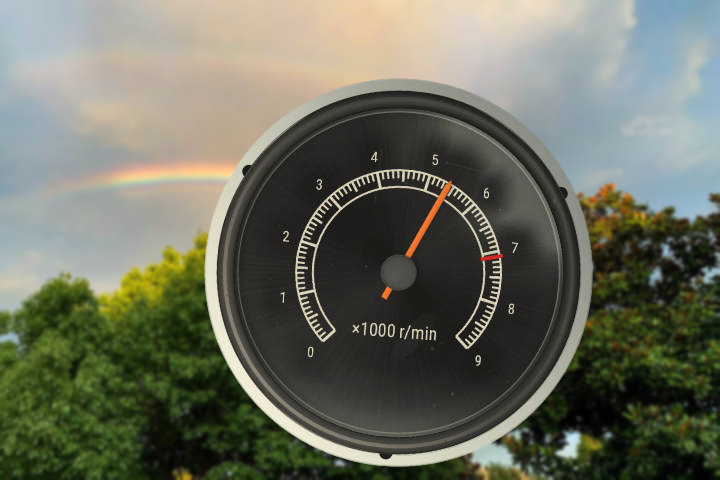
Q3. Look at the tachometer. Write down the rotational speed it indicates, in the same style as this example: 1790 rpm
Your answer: 5400 rpm
